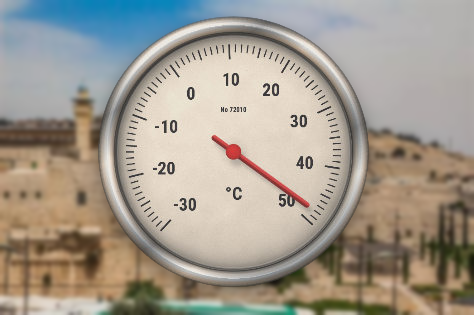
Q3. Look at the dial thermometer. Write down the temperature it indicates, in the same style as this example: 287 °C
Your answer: 48 °C
